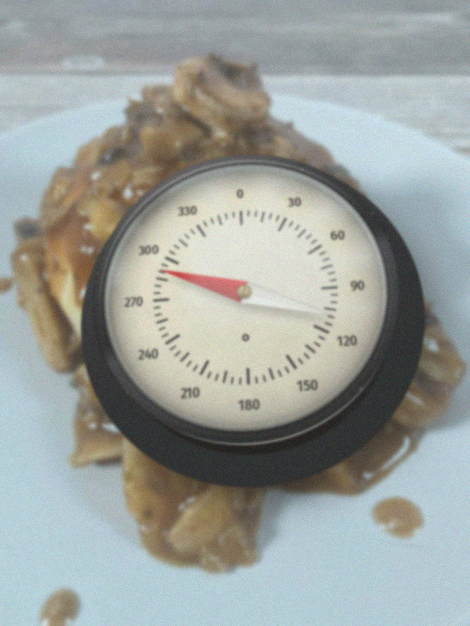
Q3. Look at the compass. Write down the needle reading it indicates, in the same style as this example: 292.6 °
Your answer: 290 °
